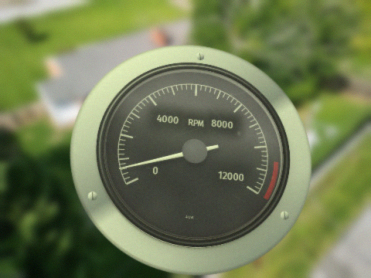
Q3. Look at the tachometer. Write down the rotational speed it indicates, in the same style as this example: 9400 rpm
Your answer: 600 rpm
